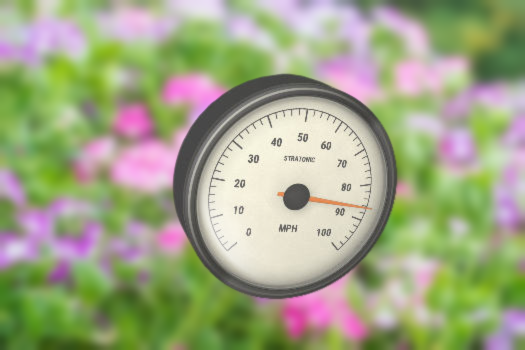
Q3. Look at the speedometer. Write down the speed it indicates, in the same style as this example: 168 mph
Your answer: 86 mph
